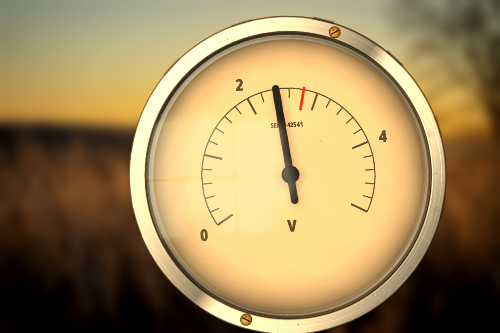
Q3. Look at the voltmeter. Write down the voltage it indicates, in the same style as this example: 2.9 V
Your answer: 2.4 V
